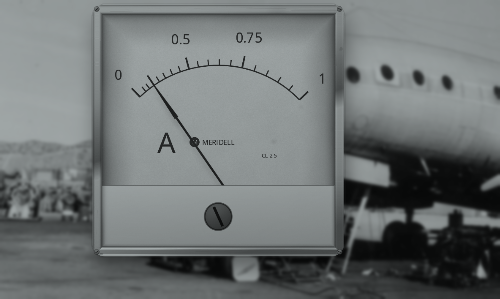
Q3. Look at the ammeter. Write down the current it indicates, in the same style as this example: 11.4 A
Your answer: 0.25 A
